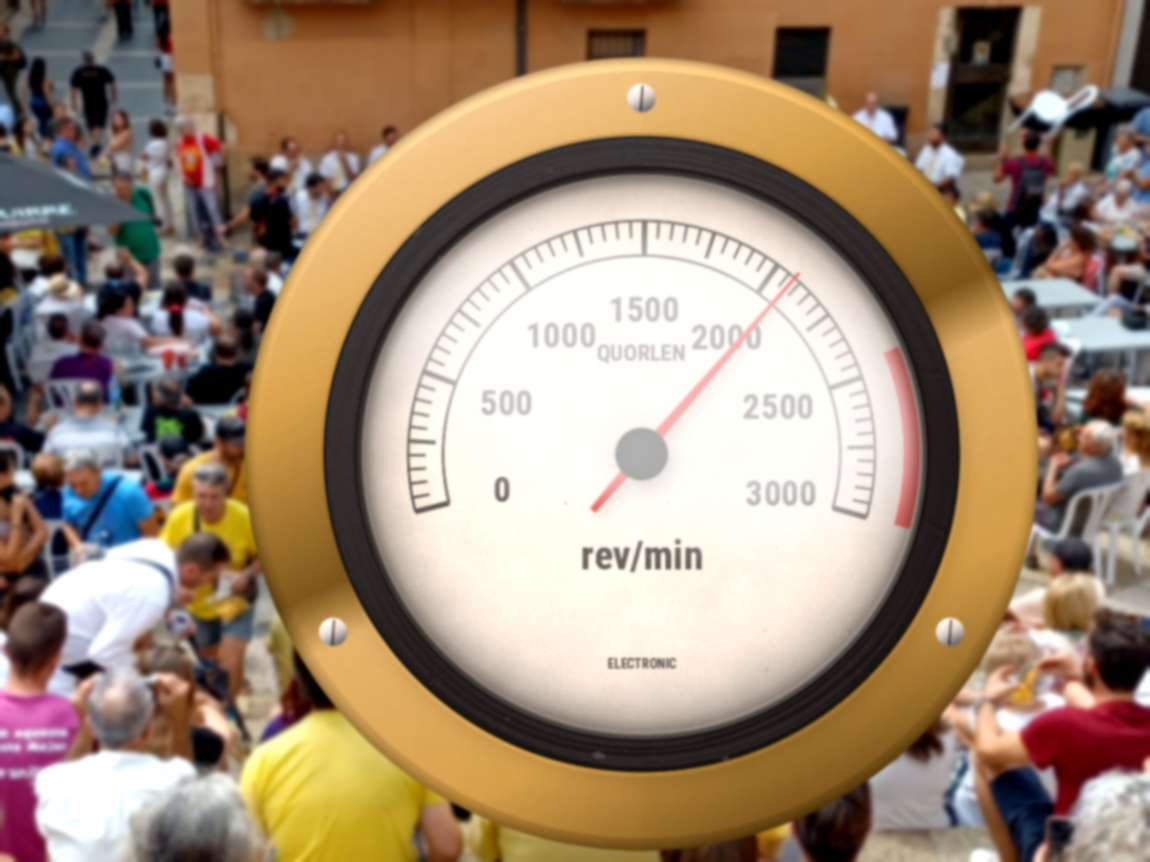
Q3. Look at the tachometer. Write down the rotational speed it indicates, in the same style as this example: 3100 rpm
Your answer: 2075 rpm
